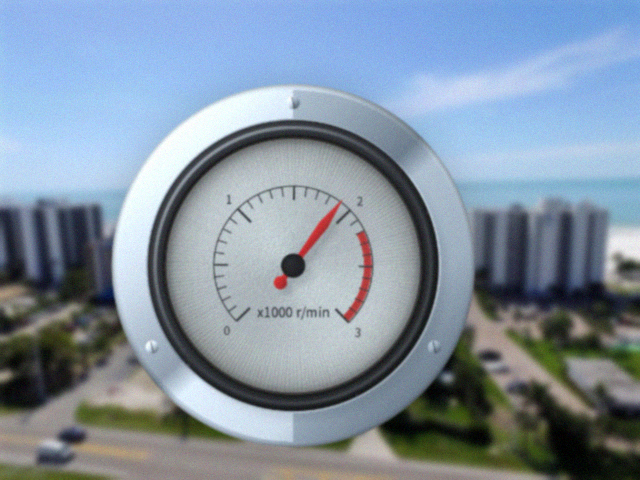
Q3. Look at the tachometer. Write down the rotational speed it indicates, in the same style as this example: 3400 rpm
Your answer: 1900 rpm
